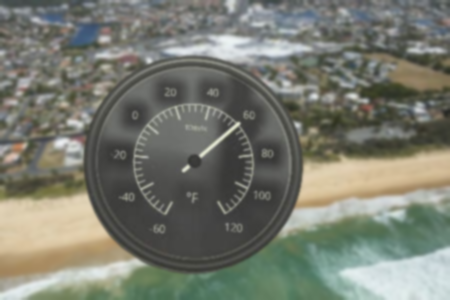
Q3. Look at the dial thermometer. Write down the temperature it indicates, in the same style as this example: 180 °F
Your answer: 60 °F
